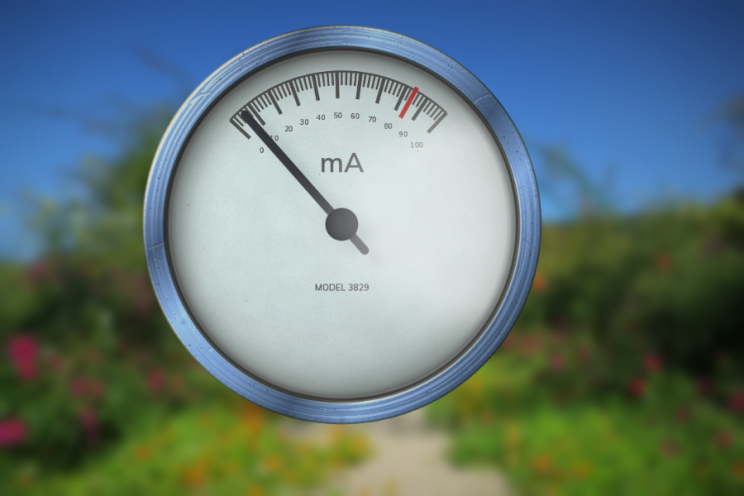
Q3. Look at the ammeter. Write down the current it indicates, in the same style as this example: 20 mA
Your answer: 6 mA
